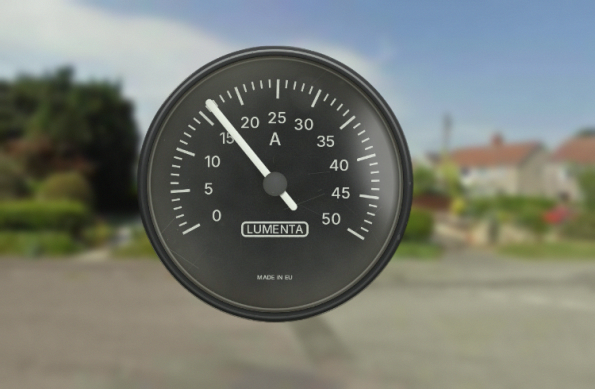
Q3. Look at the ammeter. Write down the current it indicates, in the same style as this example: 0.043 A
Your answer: 16.5 A
